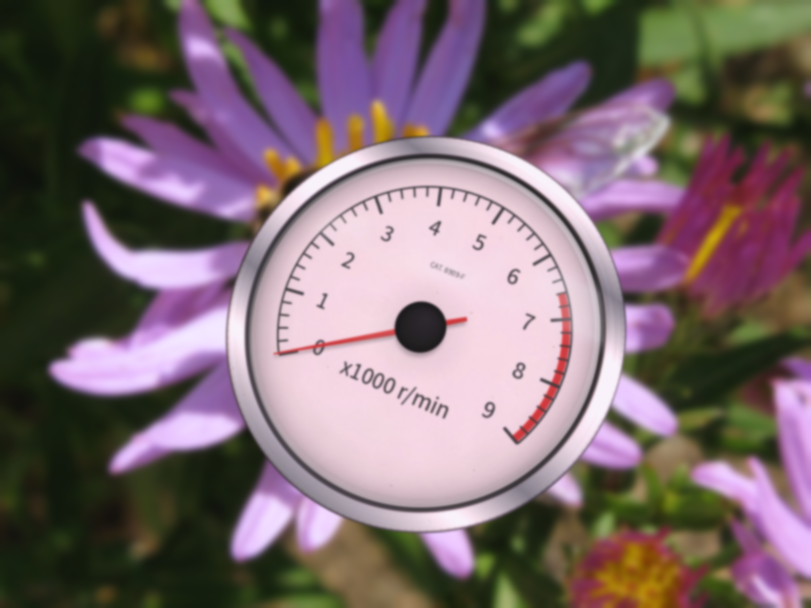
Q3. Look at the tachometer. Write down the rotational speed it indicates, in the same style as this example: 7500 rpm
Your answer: 0 rpm
